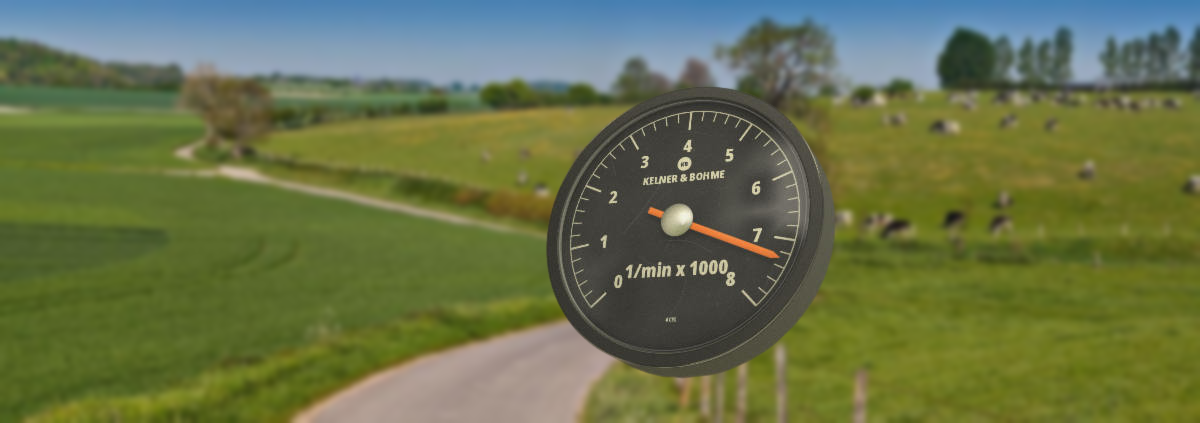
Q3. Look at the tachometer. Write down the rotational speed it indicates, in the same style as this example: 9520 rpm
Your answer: 7300 rpm
